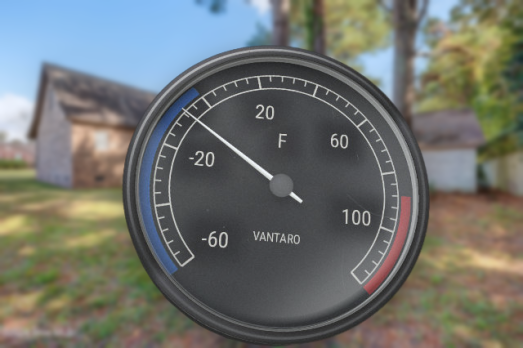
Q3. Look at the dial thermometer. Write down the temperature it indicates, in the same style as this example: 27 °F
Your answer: -8 °F
